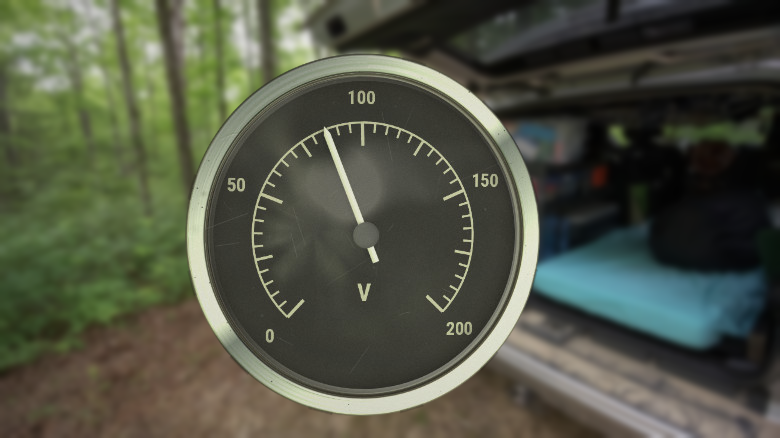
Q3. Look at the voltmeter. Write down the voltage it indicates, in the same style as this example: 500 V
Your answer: 85 V
